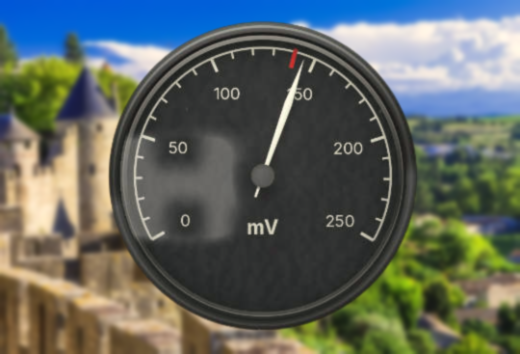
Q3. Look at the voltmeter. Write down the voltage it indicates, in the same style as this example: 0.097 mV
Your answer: 145 mV
